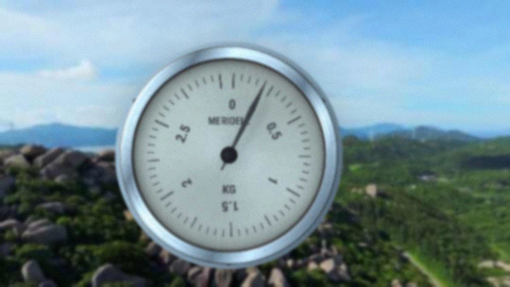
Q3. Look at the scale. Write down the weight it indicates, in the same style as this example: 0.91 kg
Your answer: 0.2 kg
